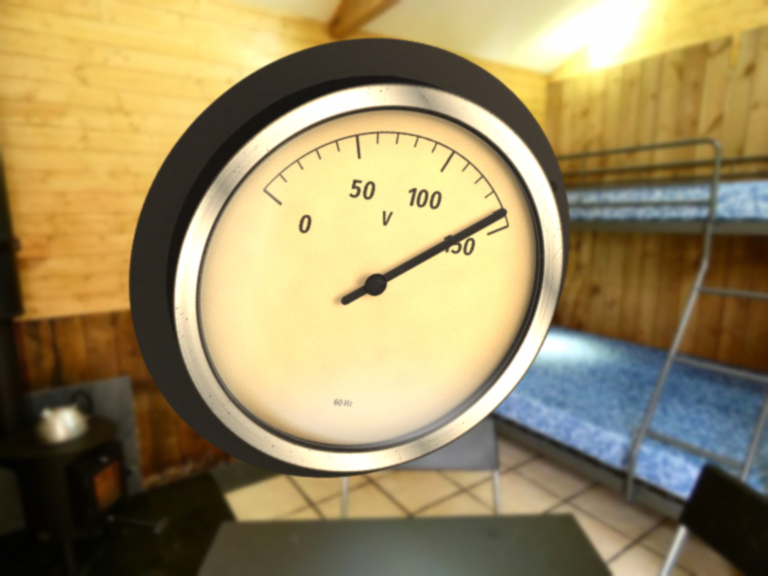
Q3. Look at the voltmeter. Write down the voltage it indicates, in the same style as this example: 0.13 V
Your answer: 140 V
